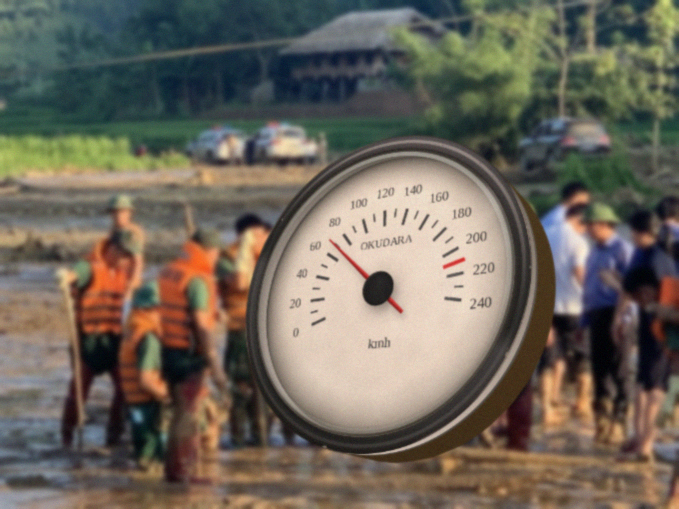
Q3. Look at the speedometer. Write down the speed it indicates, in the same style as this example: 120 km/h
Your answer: 70 km/h
